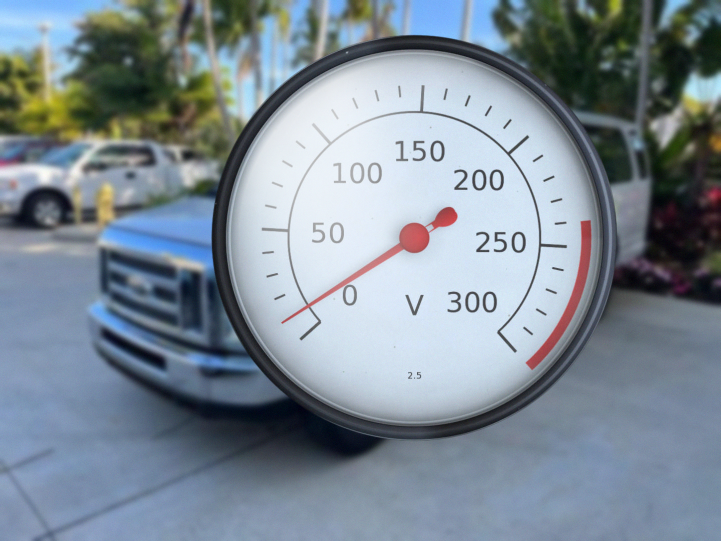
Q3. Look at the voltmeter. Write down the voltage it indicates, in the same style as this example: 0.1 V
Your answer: 10 V
